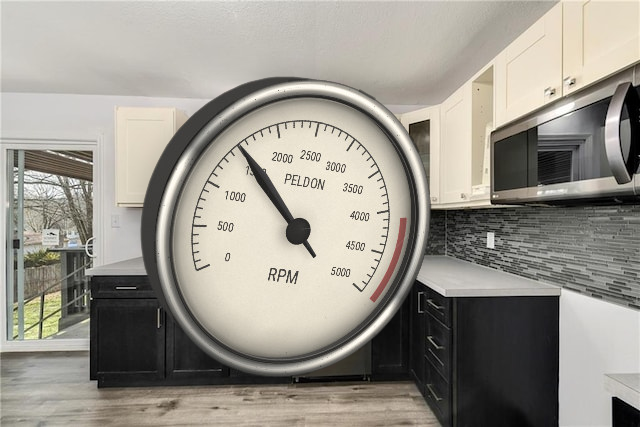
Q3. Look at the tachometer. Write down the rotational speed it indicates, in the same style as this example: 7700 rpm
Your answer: 1500 rpm
